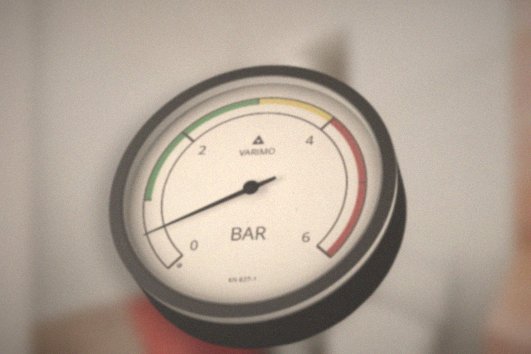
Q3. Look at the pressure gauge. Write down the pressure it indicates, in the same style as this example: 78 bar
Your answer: 0.5 bar
